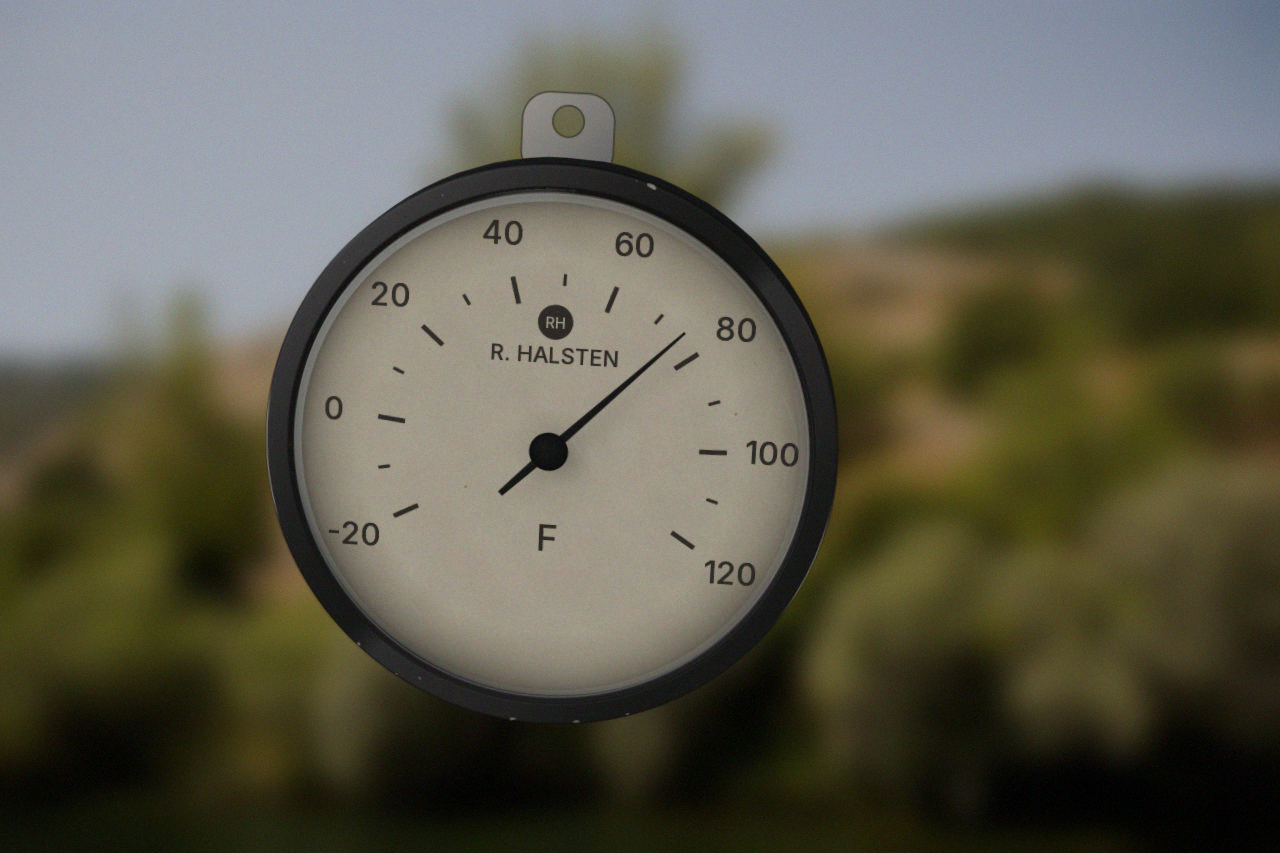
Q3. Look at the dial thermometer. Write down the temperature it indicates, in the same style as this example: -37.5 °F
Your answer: 75 °F
